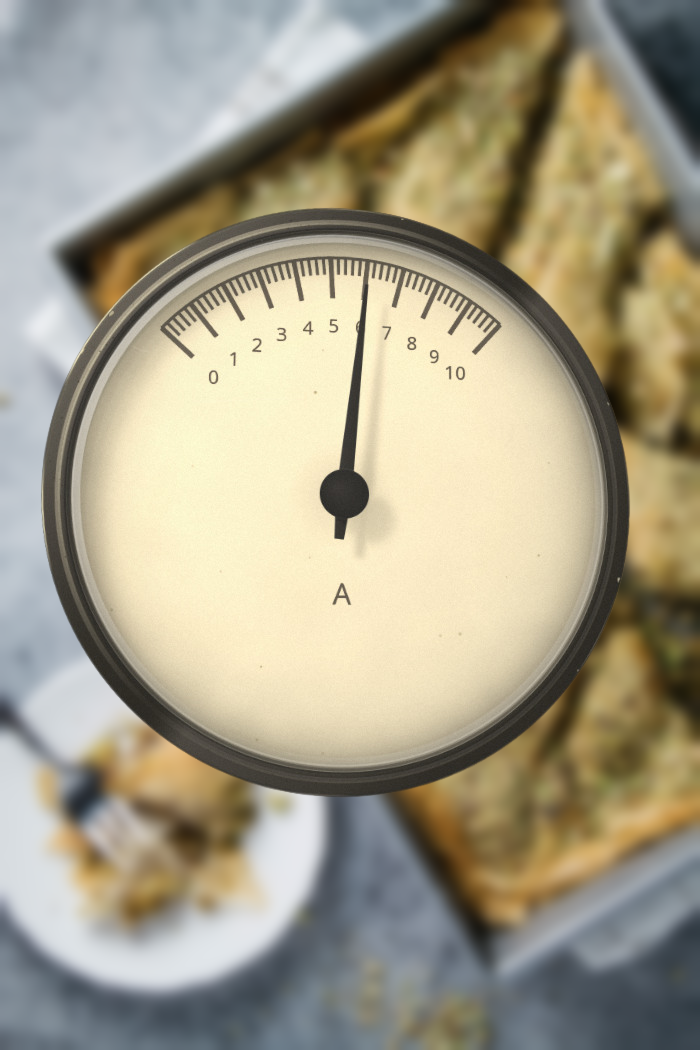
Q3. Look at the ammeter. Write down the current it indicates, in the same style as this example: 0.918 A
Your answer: 6 A
